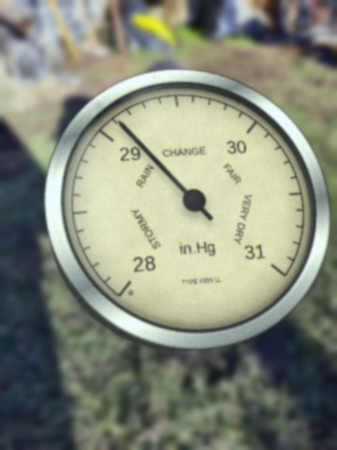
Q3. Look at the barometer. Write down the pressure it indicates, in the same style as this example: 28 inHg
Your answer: 29.1 inHg
